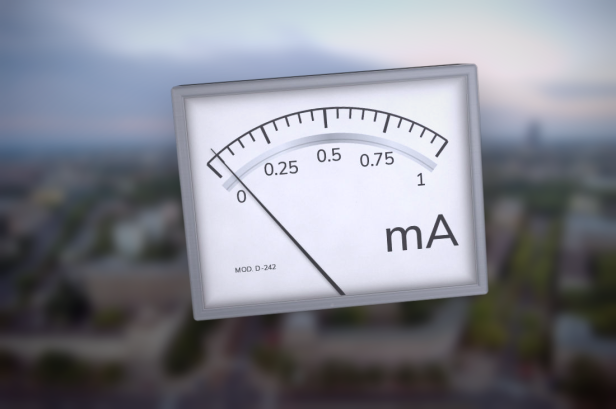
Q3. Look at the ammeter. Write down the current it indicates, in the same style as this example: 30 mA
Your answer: 0.05 mA
